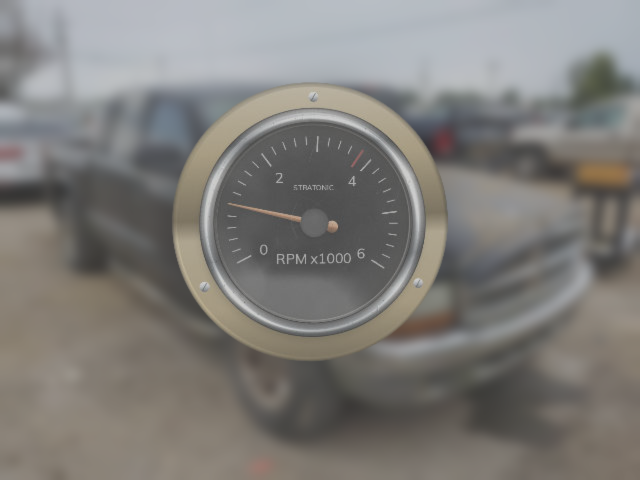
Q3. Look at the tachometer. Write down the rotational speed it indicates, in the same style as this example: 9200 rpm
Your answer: 1000 rpm
